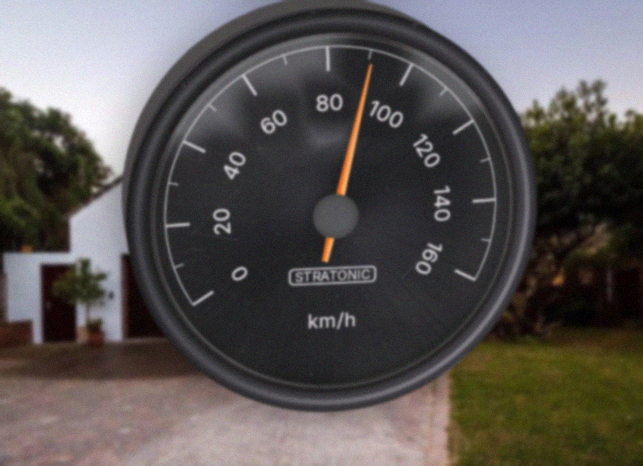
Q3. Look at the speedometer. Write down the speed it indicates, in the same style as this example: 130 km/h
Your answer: 90 km/h
